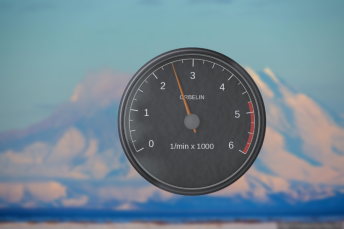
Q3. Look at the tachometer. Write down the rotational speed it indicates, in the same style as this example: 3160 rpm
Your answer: 2500 rpm
